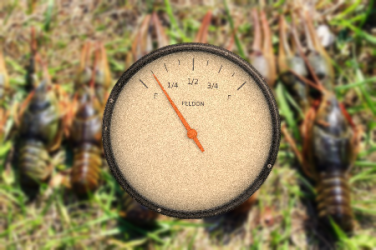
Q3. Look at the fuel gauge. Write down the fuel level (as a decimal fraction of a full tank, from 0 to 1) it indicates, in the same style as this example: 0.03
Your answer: 0.125
